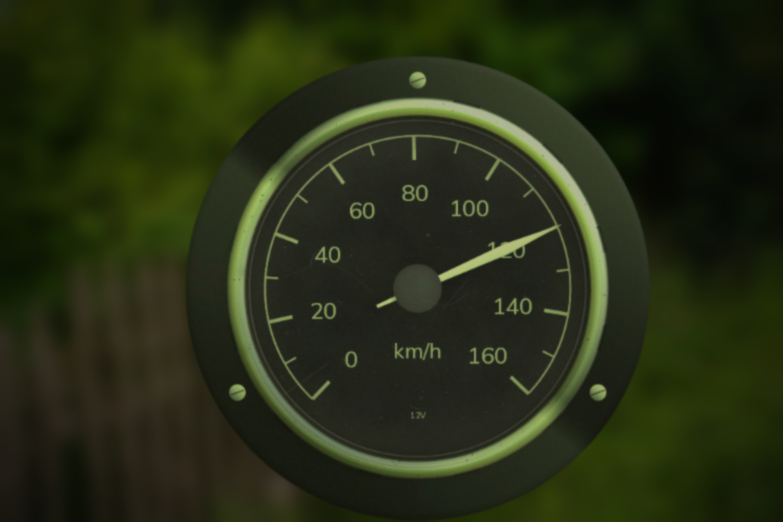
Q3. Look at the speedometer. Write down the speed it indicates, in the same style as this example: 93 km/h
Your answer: 120 km/h
